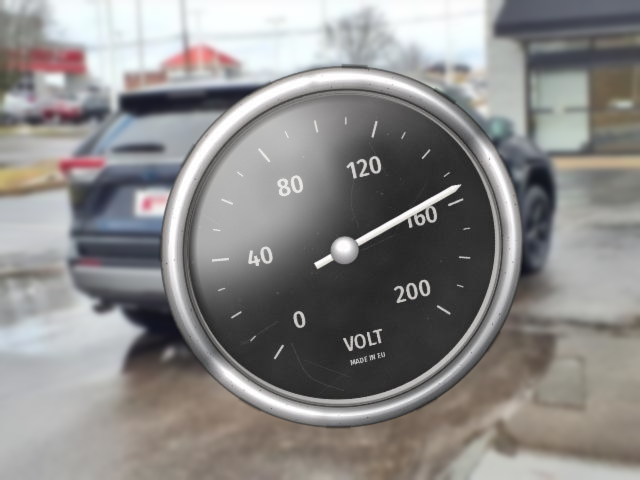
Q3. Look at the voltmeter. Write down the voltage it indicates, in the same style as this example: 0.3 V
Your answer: 155 V
